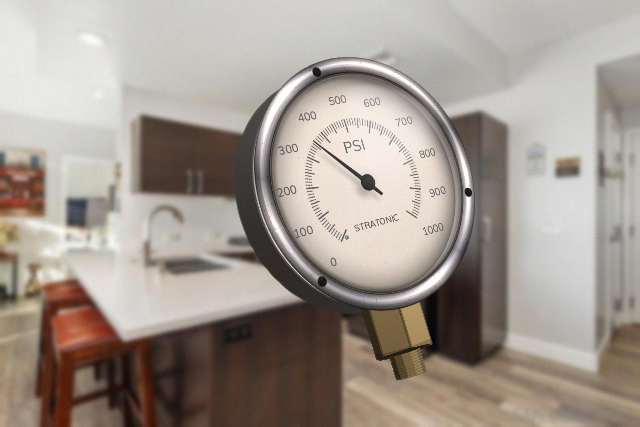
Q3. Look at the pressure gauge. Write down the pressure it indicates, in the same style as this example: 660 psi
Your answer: 350 psi
